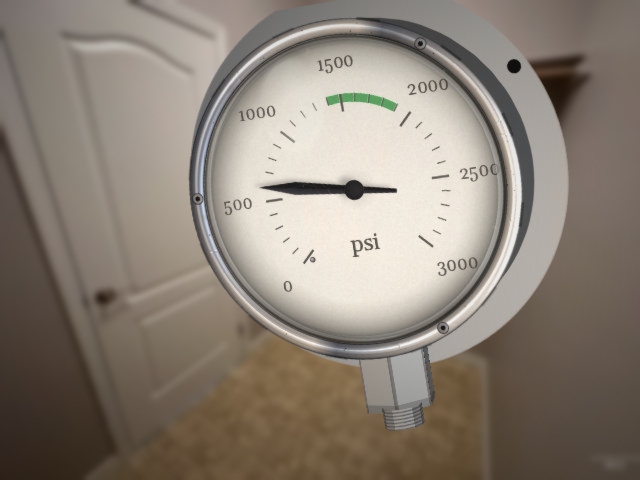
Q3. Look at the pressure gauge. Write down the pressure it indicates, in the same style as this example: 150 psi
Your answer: 600 psi
